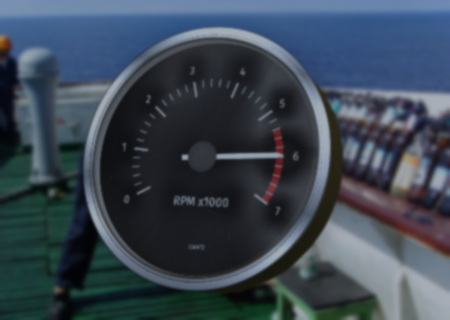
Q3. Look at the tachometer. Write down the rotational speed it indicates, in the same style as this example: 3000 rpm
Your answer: 6000 rpm
